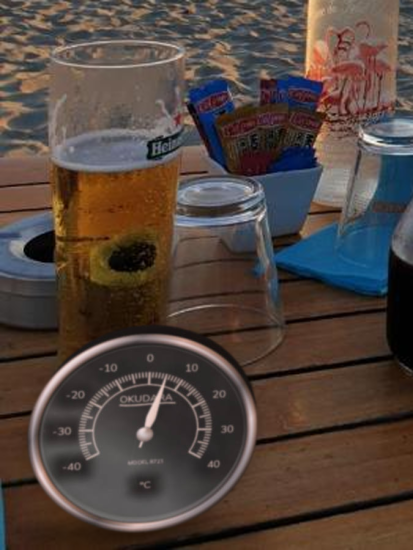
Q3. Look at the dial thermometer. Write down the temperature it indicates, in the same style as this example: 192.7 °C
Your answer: 5 °C
